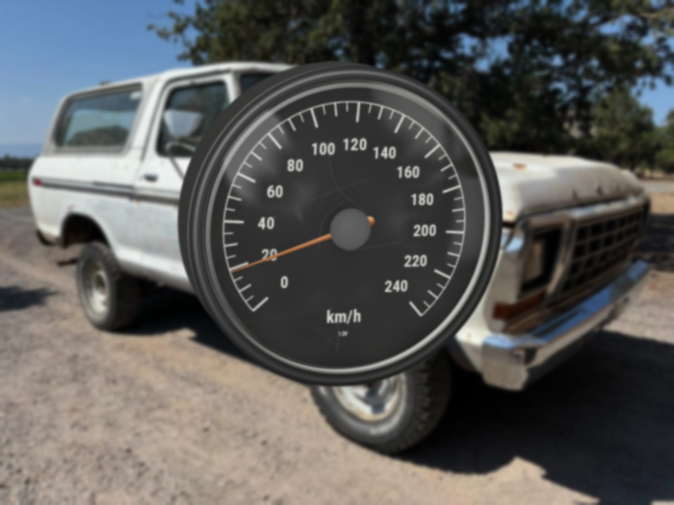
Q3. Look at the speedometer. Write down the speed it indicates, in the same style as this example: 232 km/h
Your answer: 20 km/h
